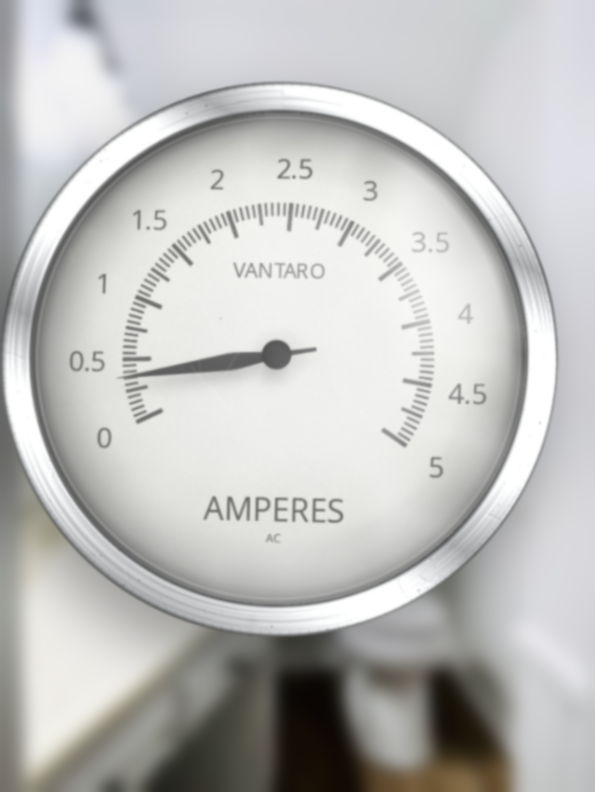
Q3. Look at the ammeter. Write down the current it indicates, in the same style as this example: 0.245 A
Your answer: 0.35 A
